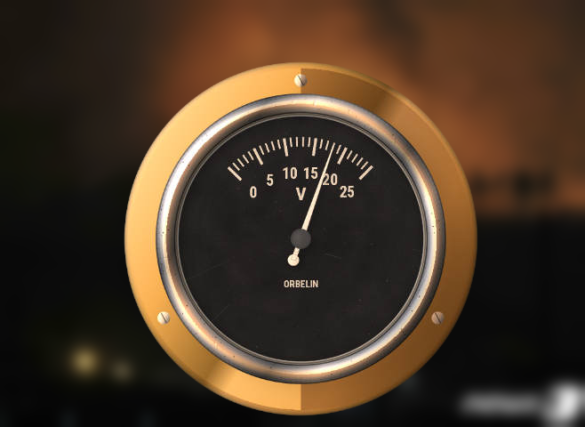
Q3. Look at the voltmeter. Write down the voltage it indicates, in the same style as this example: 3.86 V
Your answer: 18 V
